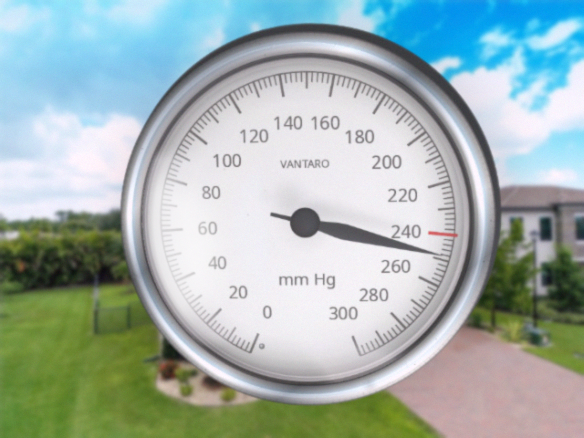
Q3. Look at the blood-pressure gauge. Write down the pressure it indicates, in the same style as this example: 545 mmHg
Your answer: 248 mmHg
